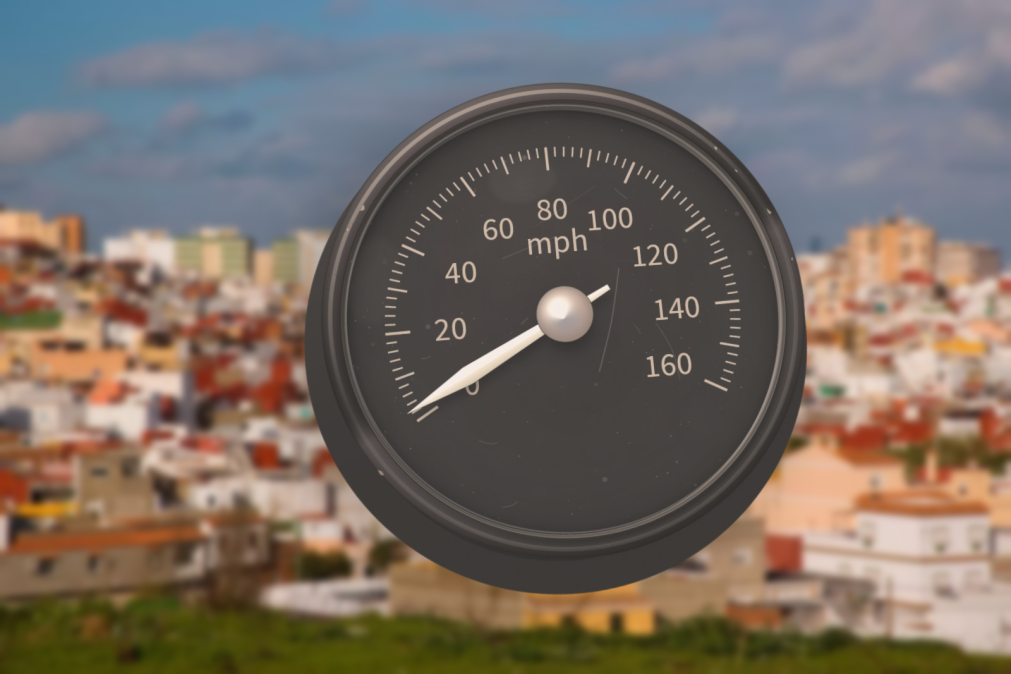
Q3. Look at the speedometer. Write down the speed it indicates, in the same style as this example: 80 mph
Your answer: 2 mph
